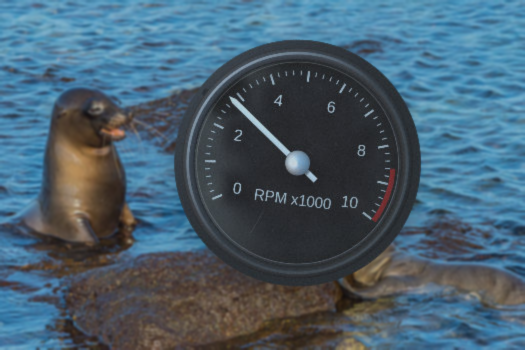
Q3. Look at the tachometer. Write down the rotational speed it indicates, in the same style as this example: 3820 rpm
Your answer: 2800 rpm
